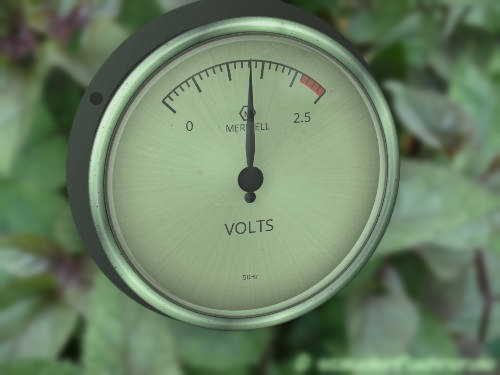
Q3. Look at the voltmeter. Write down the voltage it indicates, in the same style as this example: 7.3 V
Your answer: 1.3 V
